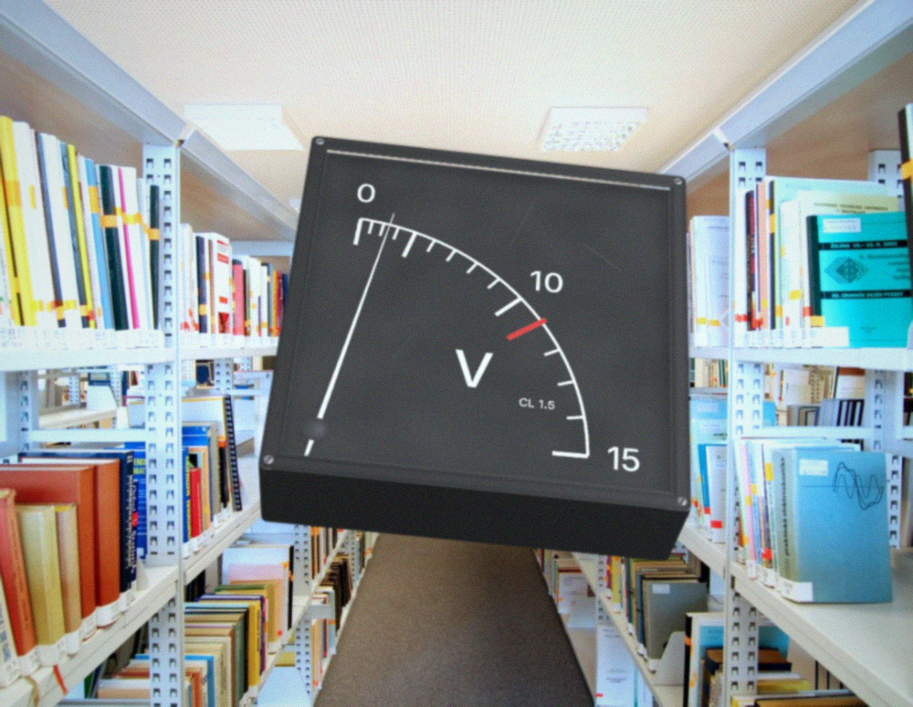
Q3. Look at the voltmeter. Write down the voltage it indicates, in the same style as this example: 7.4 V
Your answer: 3.5 V
